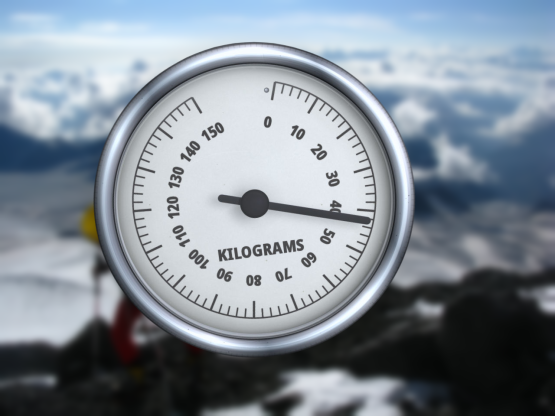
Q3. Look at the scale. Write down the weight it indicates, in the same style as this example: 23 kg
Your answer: 42 kg
